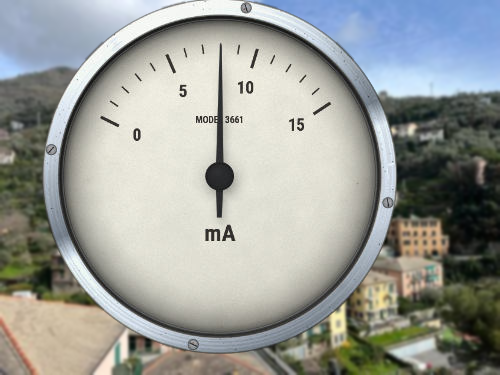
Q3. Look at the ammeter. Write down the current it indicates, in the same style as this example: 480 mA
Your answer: 8 mA
